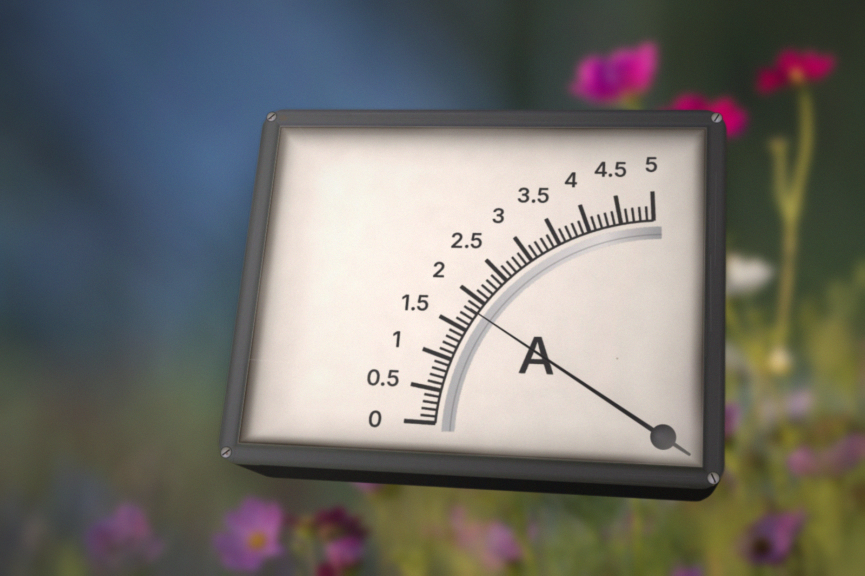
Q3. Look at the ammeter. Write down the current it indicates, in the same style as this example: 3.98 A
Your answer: 1.8 A
